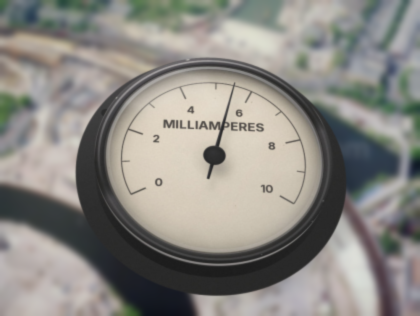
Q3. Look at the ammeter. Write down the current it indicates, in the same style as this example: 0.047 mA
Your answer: 5.5 mA
